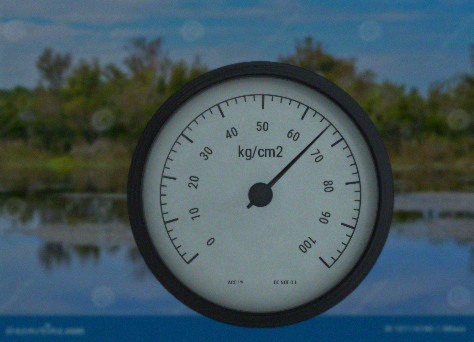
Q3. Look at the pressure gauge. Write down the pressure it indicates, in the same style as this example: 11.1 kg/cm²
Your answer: 66 kg/cm²
